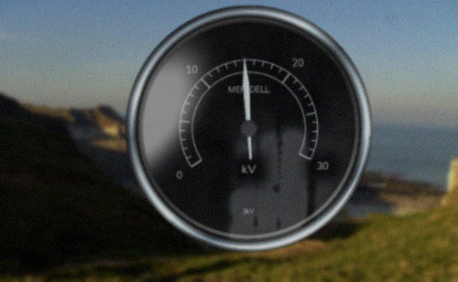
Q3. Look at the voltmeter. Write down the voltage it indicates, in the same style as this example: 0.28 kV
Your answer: 15 kV
